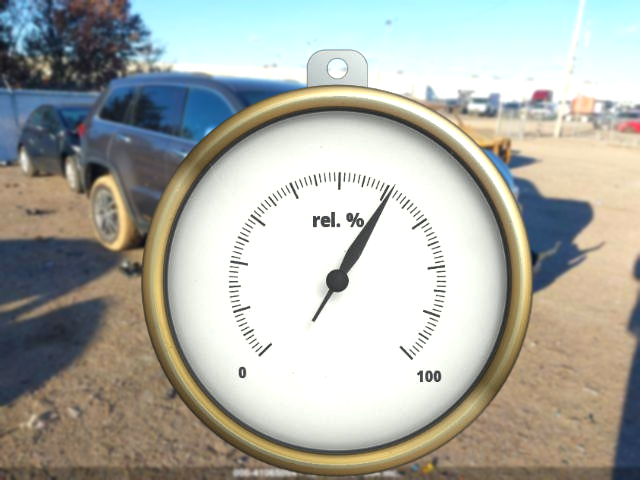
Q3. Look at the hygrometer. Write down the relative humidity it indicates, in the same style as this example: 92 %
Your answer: 61 %
